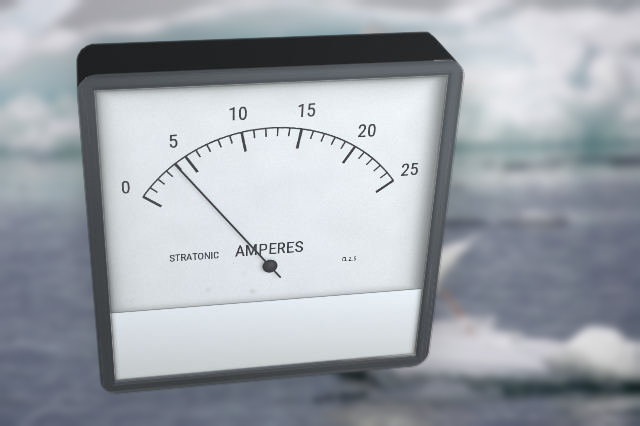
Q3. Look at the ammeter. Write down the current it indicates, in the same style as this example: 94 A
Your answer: 4 A
